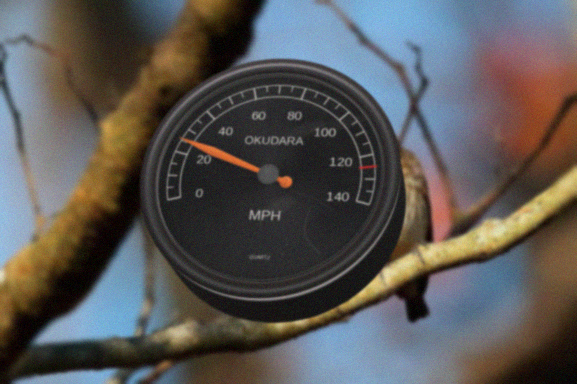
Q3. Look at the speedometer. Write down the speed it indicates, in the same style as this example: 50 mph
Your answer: 25 mph
